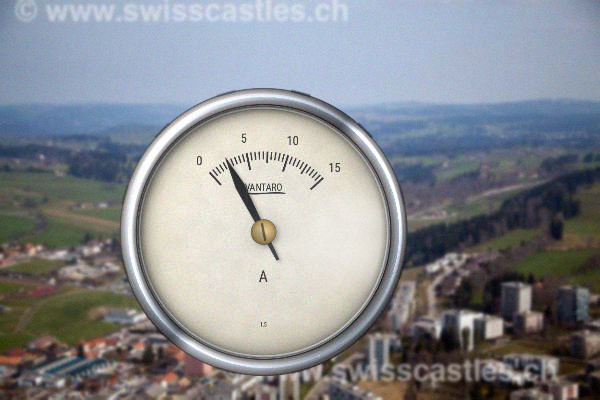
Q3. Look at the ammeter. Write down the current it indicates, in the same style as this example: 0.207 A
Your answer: 2.5 A
